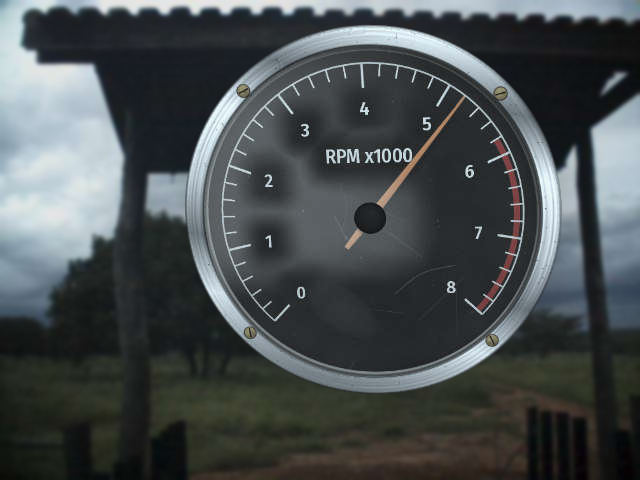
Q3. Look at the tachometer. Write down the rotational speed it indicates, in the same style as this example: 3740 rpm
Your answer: 5200 rpm
